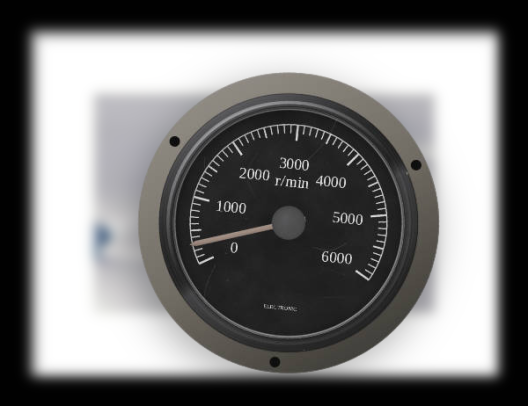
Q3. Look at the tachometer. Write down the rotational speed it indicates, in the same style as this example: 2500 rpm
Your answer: 300 rpm
